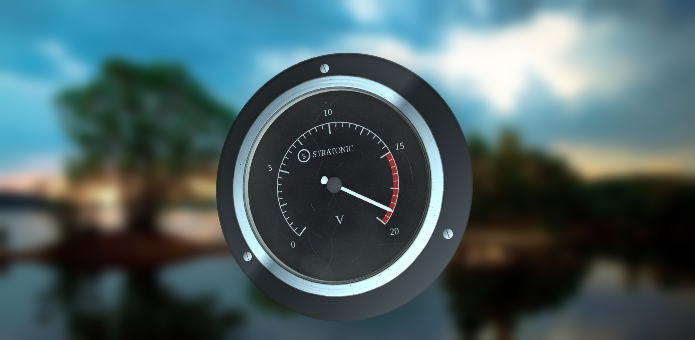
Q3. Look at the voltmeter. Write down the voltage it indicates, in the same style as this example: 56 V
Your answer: 19 V
